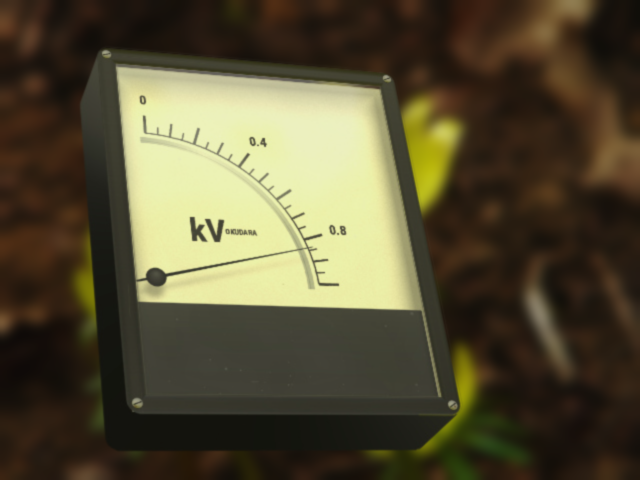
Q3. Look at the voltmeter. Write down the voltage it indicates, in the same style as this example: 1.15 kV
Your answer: 0.85 kV
